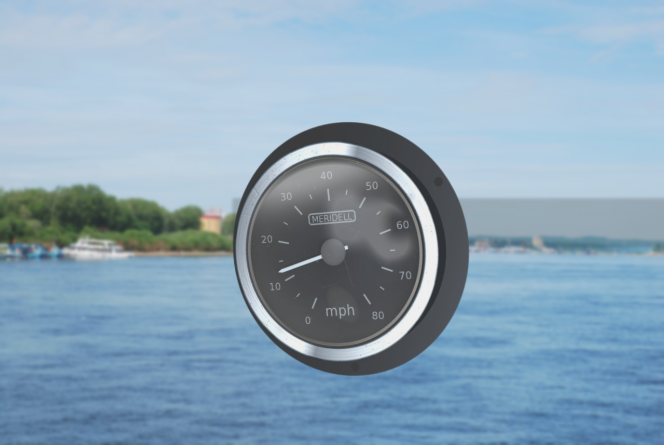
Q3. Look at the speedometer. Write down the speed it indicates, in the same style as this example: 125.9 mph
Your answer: 12.5 mph
